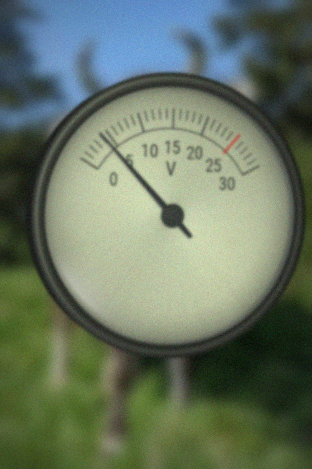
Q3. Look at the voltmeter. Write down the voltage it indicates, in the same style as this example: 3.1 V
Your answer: 4 V
